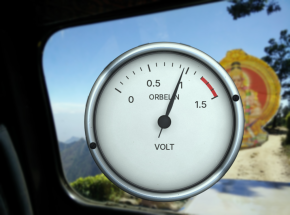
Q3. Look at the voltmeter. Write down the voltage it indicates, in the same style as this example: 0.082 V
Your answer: 0.95 V
